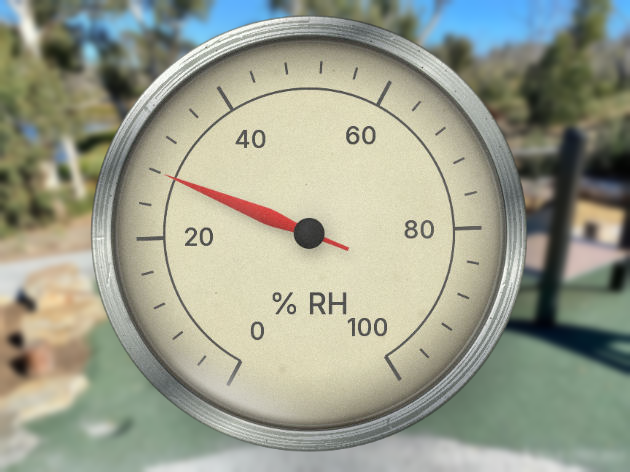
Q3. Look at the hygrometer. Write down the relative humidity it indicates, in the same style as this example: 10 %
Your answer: 28 %
